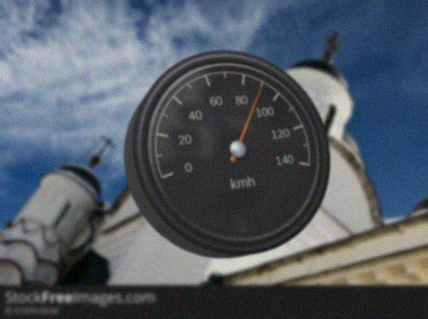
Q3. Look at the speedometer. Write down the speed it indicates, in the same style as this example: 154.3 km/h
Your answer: 90 km/h
